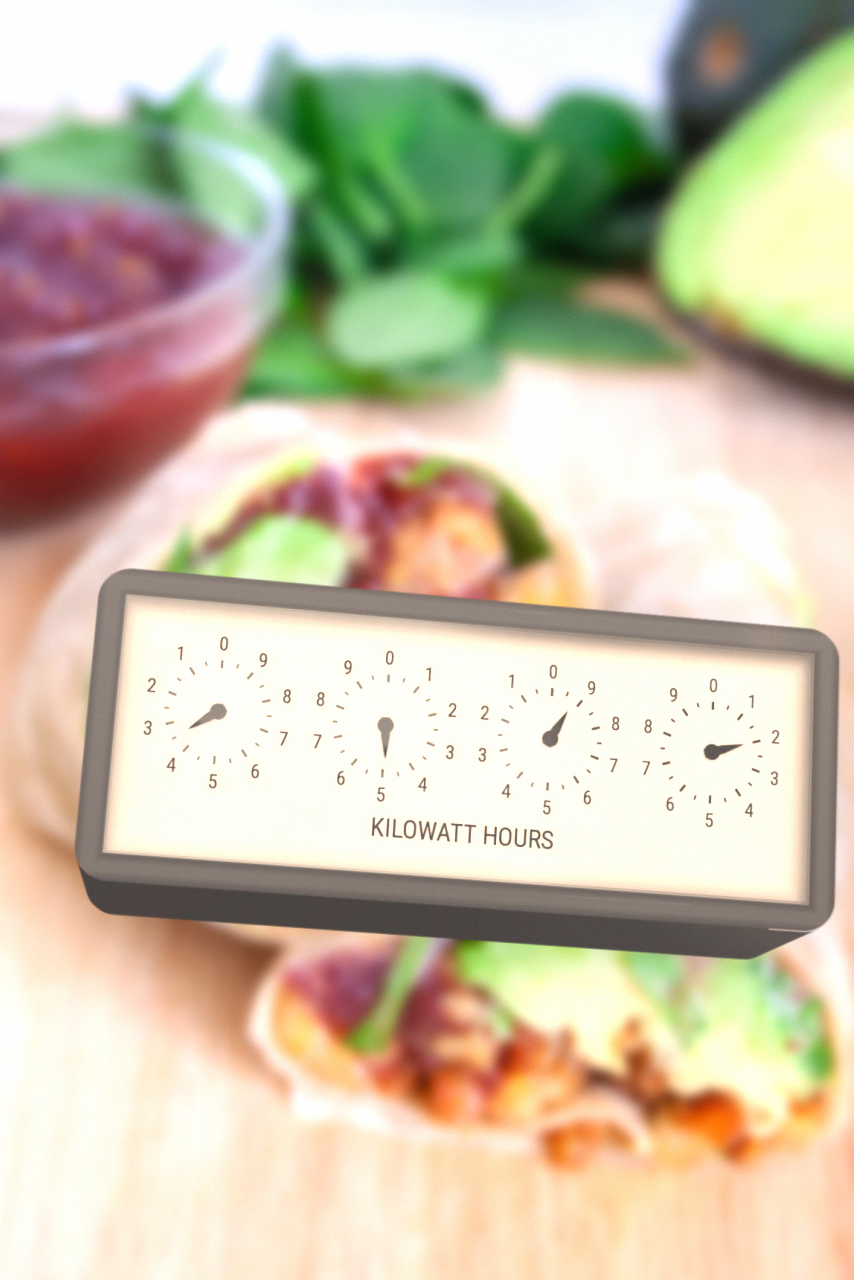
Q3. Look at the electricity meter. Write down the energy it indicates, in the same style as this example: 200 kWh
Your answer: 3492 kWh
